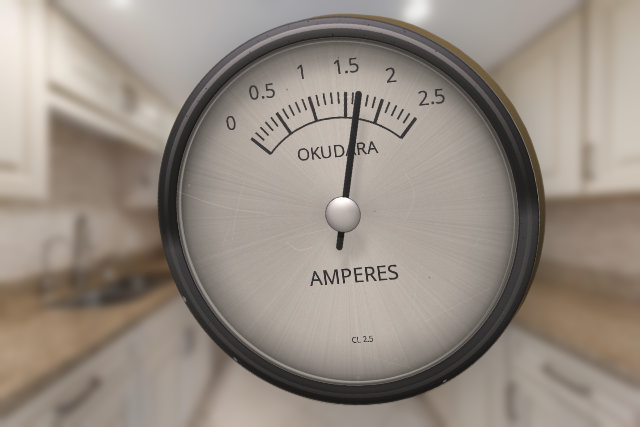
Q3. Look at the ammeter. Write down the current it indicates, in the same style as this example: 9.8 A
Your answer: 1.7 A
